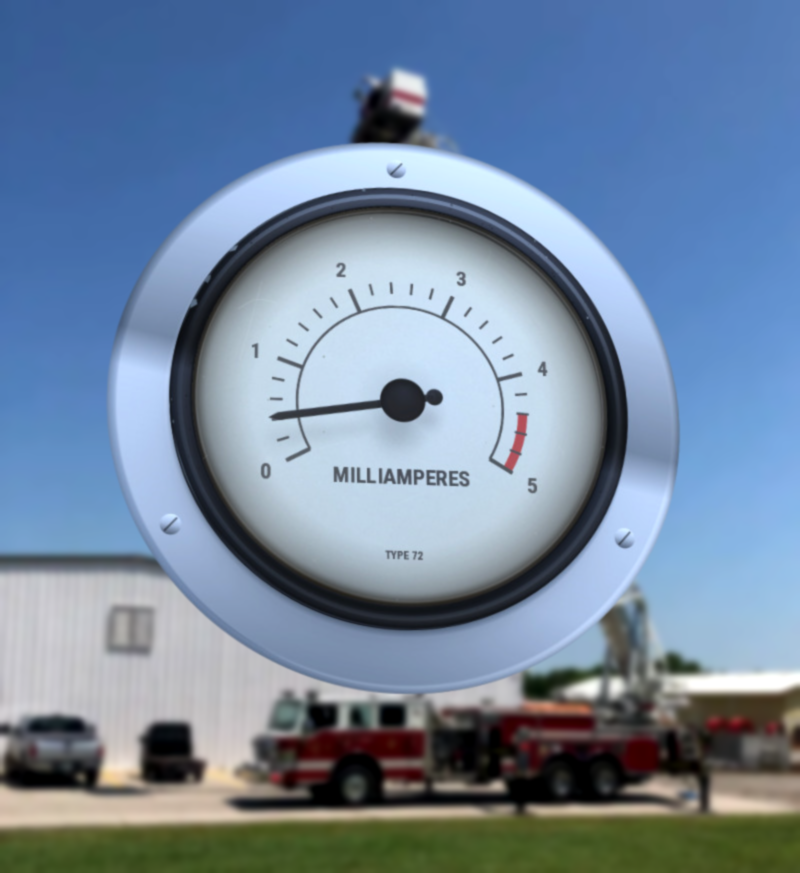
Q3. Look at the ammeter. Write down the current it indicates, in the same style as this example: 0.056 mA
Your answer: 0.4 mA
